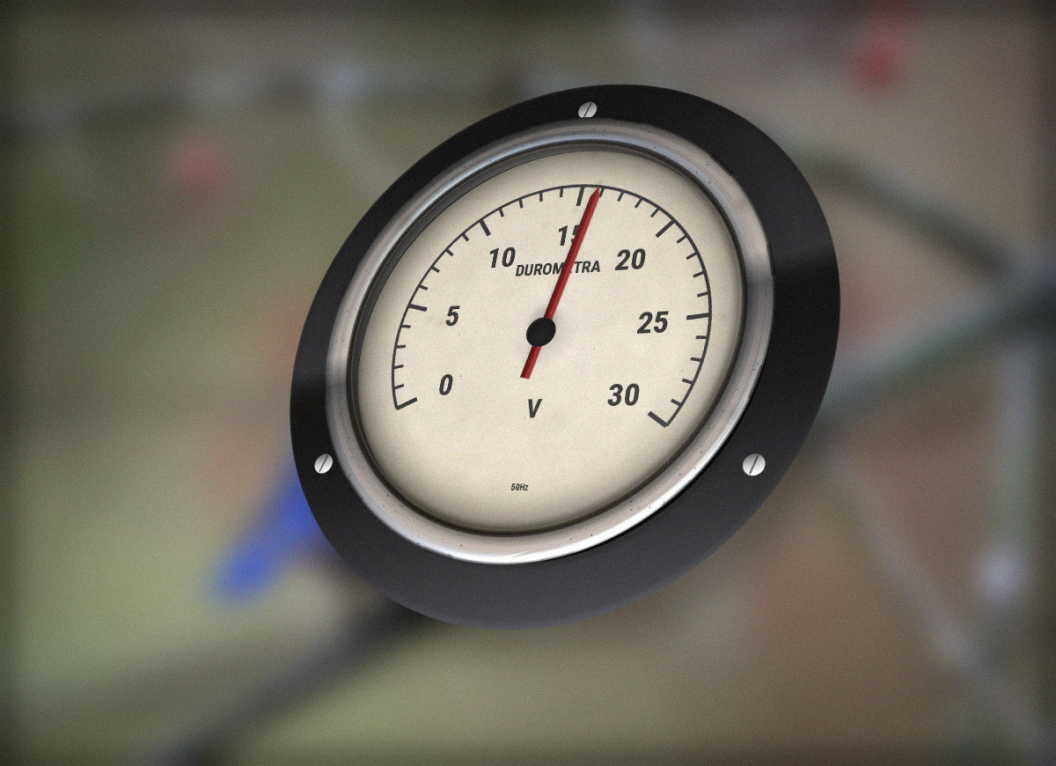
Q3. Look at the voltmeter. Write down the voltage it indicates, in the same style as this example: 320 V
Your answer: 16 V
